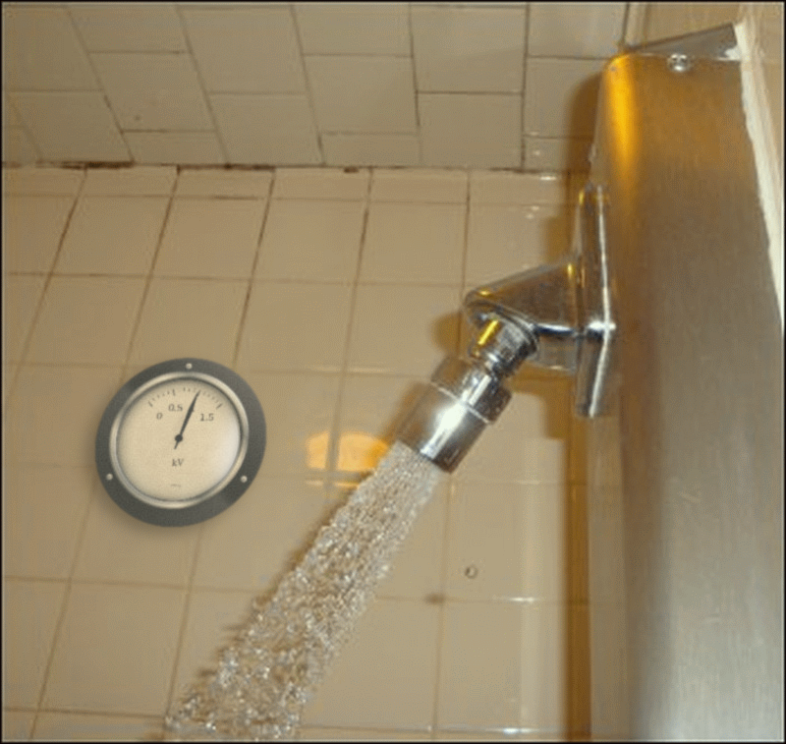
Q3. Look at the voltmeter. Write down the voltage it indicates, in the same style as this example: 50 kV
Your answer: 1 kV
